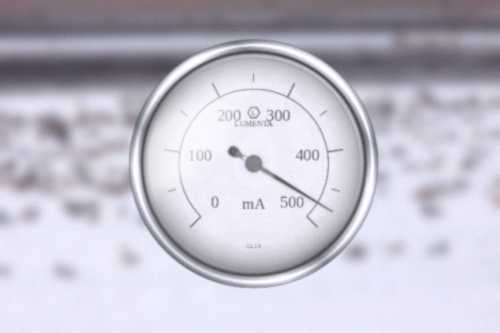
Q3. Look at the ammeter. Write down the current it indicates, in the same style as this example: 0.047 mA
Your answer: 475 mA
